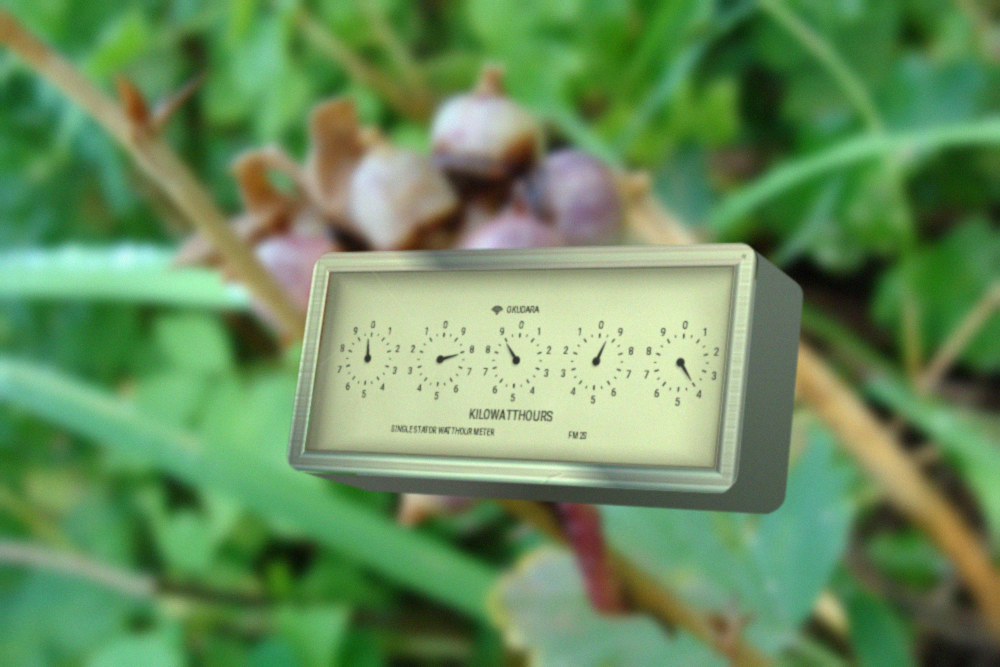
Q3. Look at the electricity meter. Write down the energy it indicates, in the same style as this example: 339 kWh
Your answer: 97894 kWh
